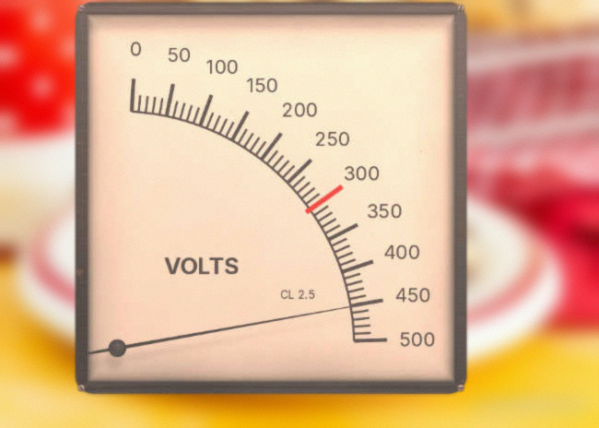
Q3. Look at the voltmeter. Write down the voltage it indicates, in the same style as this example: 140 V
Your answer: 450 V
